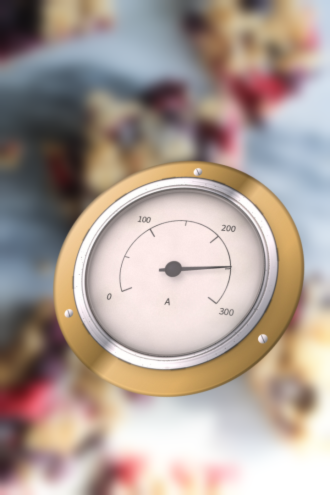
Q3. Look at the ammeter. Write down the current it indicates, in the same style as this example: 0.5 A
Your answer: 250 A
